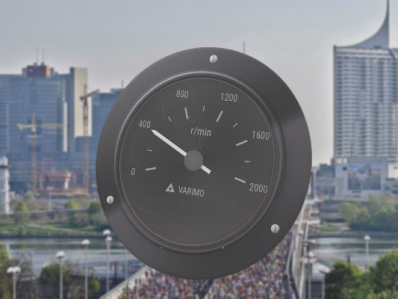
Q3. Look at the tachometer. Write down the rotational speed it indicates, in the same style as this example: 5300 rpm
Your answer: 400 rpm
